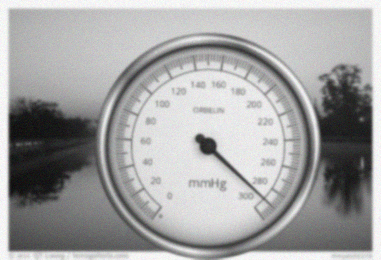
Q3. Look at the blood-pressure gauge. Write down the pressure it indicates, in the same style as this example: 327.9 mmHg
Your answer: 290 mmHg
